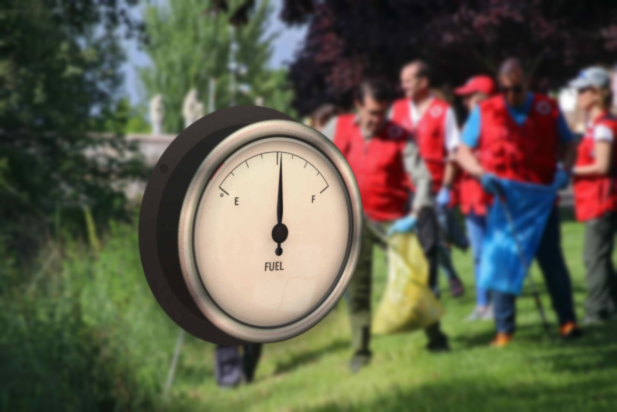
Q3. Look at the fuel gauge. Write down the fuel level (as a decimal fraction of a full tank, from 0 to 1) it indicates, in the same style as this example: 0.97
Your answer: 0.5
